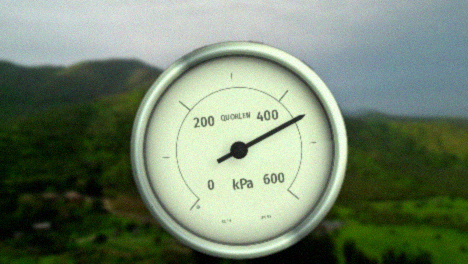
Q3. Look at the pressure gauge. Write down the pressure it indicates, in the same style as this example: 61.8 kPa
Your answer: 450 kPa
